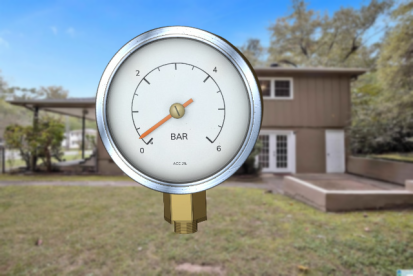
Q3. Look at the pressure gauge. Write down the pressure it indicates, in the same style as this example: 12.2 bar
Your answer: 0.25 bar
